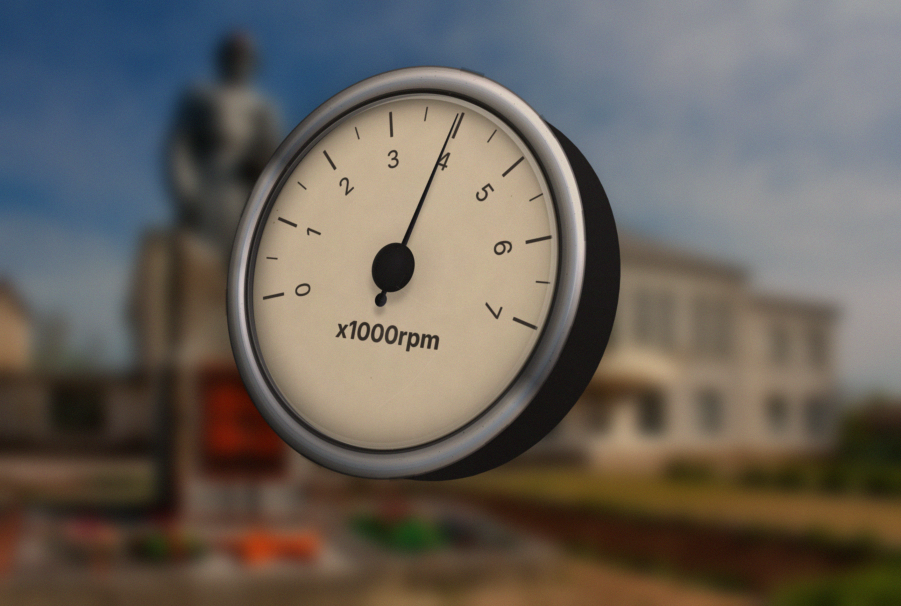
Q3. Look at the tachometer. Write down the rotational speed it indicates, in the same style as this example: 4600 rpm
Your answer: 4000 rpm
